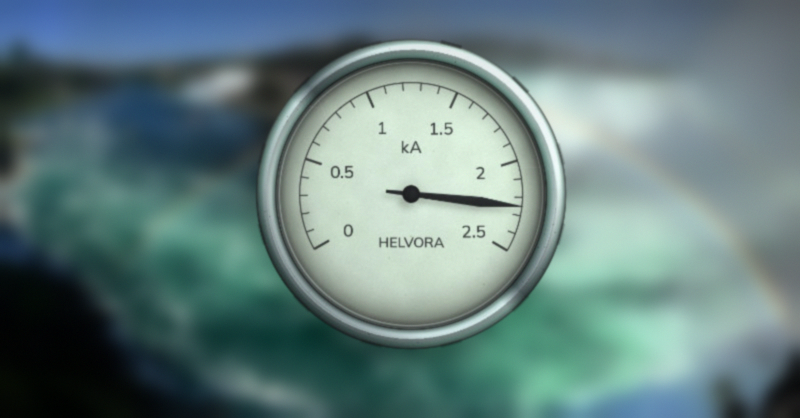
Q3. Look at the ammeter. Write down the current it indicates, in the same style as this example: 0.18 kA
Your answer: 2.25 kA
